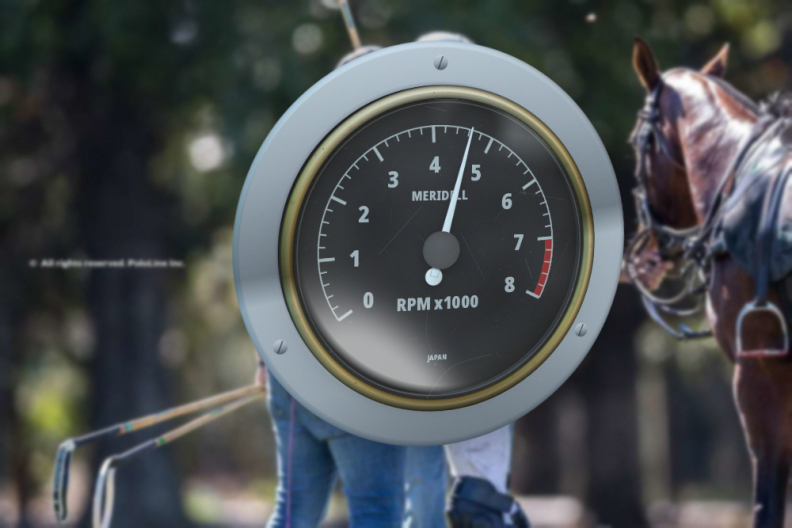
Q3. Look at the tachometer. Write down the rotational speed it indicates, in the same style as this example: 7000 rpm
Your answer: 4600 rpm
